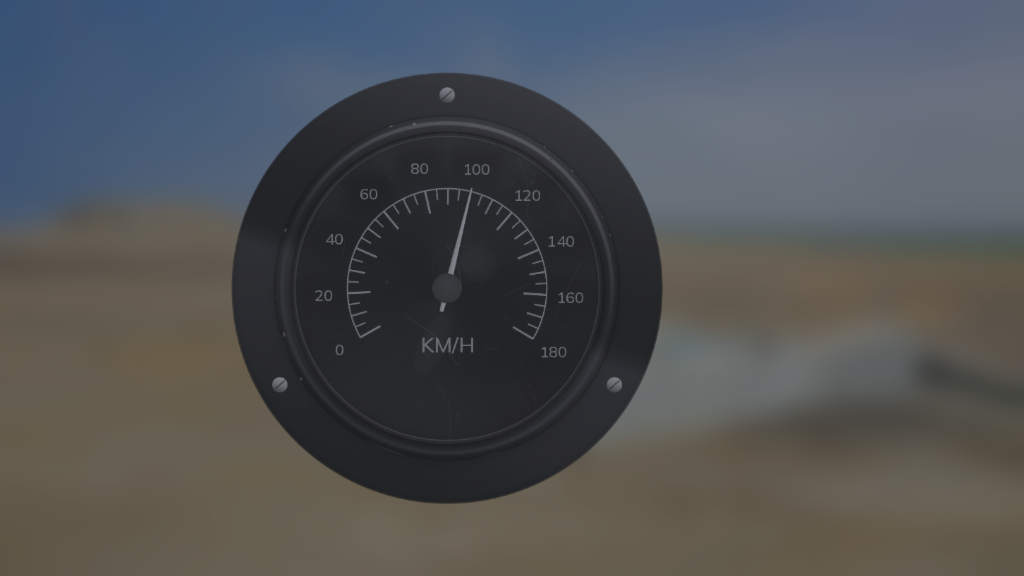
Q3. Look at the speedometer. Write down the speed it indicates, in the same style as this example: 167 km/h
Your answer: 100 km/h
